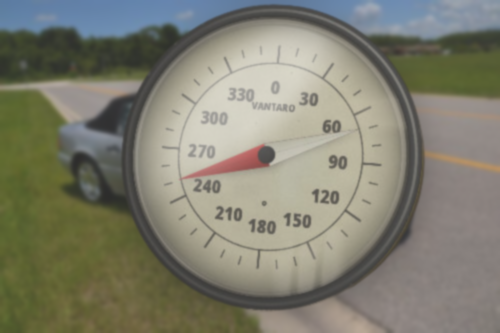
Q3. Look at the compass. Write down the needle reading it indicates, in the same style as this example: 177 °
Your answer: 250 °
